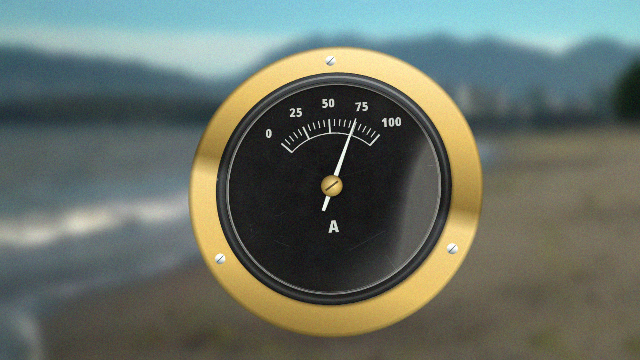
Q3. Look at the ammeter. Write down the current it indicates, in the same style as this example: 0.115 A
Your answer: 75 A
